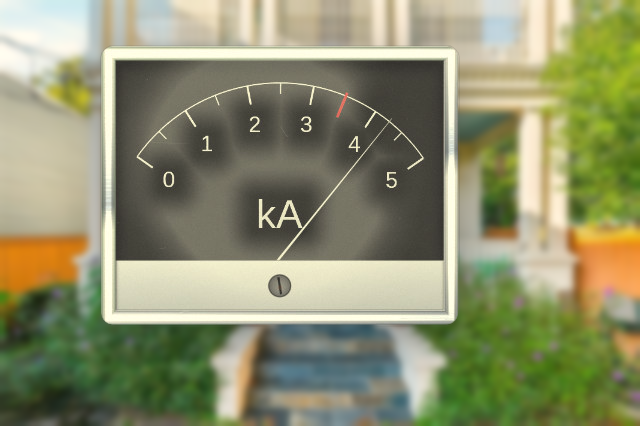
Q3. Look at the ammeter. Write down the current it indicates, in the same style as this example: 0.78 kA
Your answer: 4.25 kA
